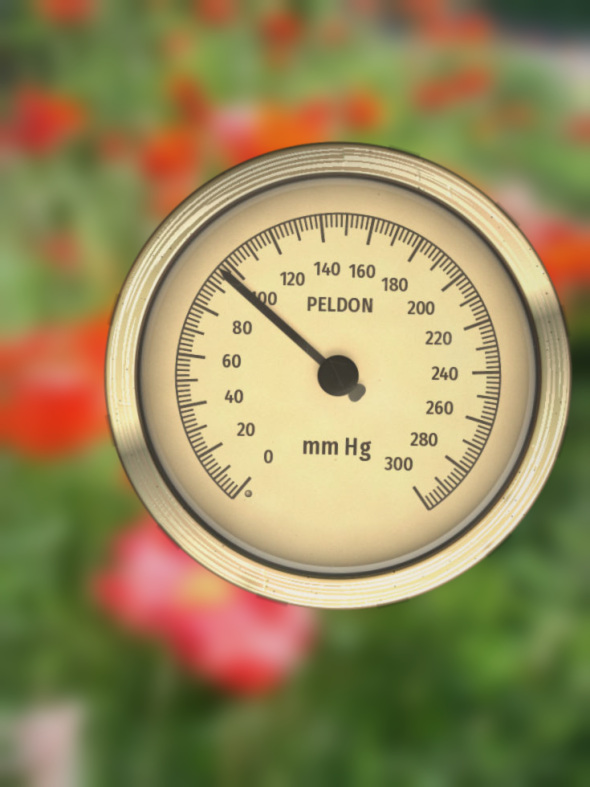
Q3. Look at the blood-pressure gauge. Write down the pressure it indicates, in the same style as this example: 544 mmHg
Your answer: 96 mmHg
